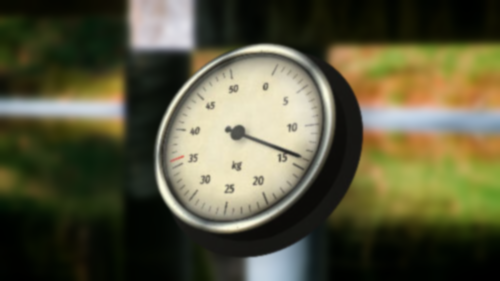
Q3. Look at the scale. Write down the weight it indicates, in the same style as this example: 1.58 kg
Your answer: 14 kg
